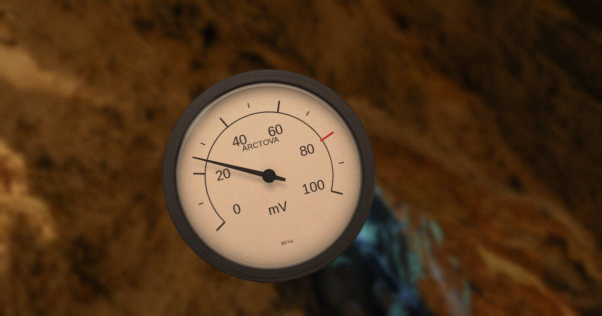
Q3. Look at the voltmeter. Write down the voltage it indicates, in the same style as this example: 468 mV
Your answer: 25 mV
